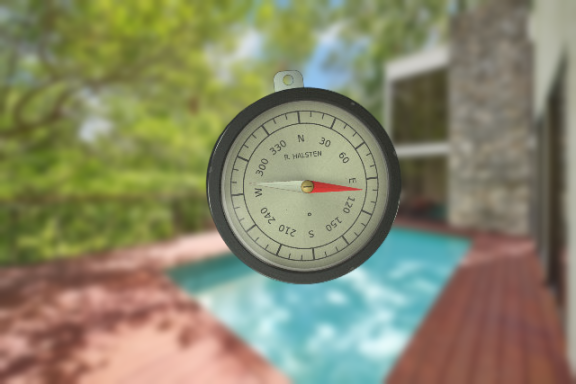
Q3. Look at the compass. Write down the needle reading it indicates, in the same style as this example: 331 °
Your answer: 100 °
